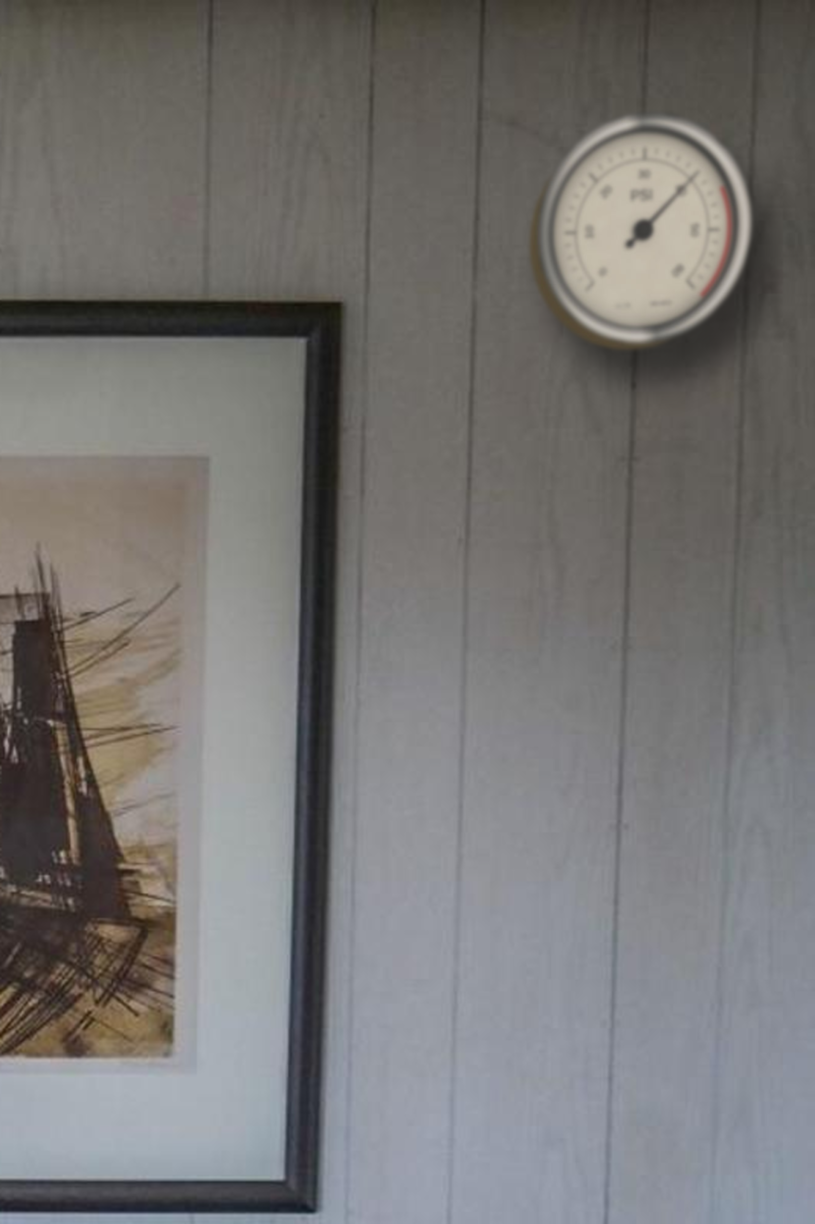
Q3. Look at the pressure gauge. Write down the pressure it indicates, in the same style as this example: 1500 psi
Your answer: 40 psi
